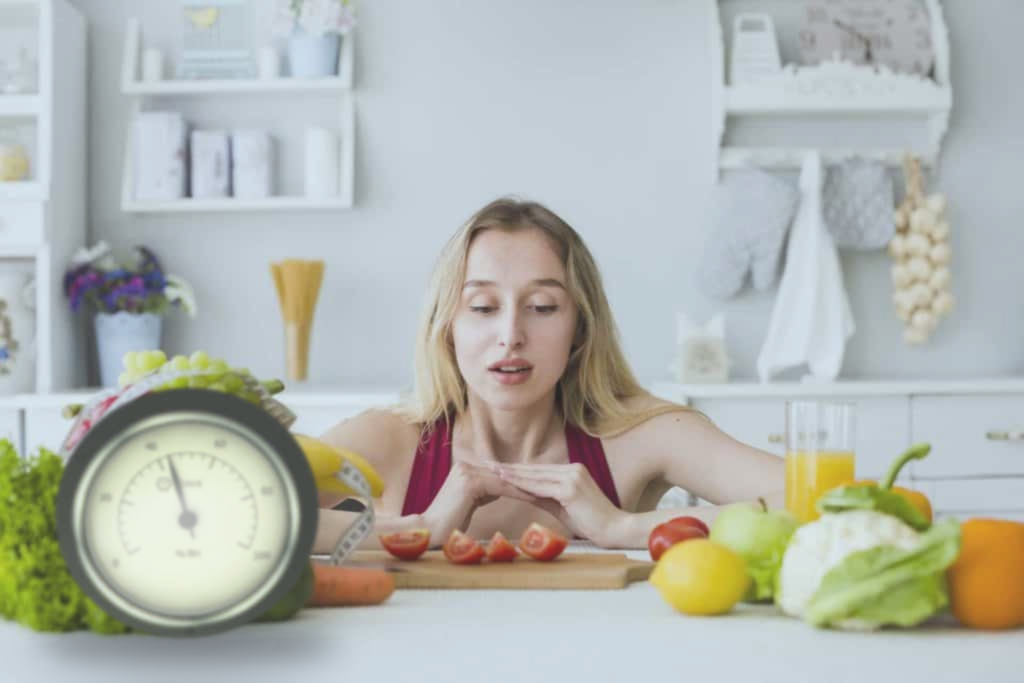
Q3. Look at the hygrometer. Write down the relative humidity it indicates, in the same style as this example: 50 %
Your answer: 44 %
